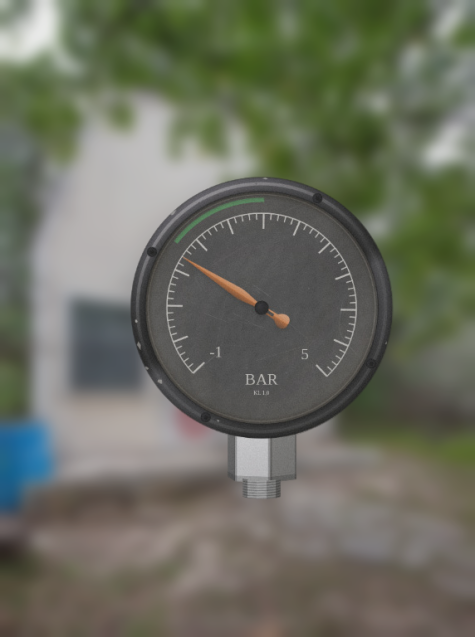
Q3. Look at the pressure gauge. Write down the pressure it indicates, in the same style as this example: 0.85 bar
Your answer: 0.7 bar
